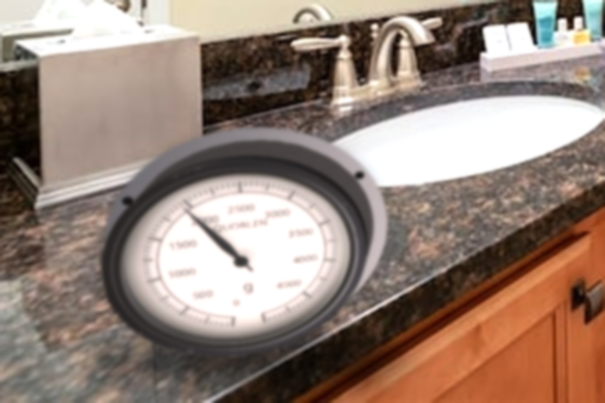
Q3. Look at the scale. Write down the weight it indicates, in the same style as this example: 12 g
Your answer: 2000 g
